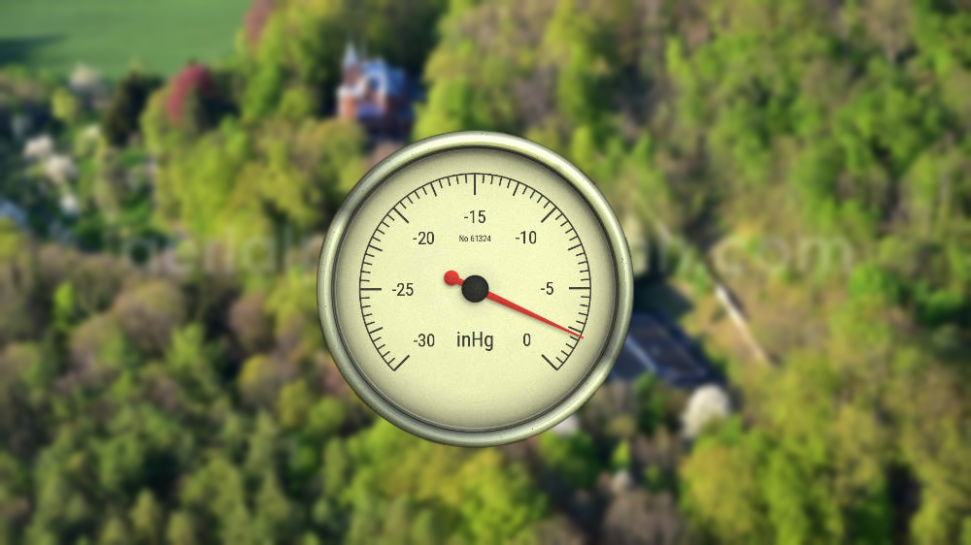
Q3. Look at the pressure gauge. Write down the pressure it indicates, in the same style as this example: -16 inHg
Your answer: -2.25 inHg
